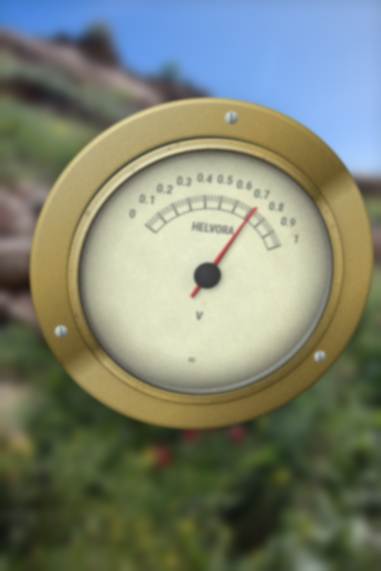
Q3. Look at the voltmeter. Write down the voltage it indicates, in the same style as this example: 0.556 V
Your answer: 0.7 V
